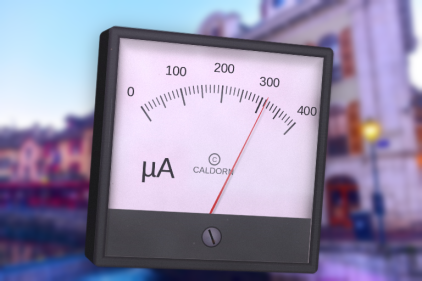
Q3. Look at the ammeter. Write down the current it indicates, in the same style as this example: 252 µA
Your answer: 310 µA
